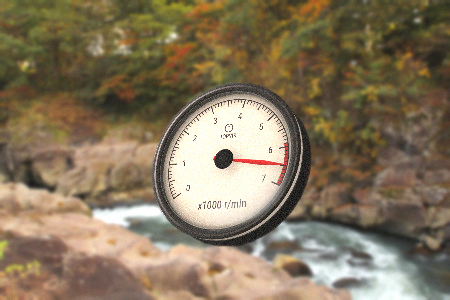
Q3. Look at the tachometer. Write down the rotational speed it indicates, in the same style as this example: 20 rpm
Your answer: 6500 rpm
